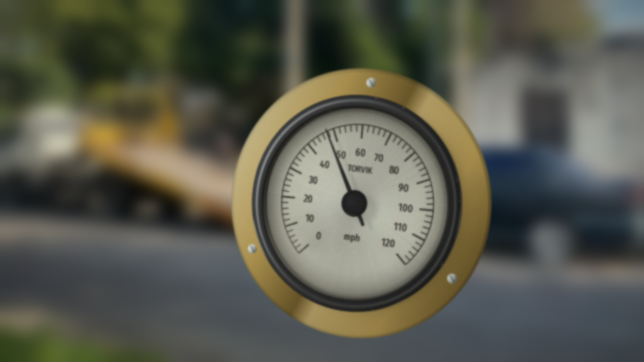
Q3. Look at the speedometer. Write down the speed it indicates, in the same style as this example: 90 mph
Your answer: 48 mph
